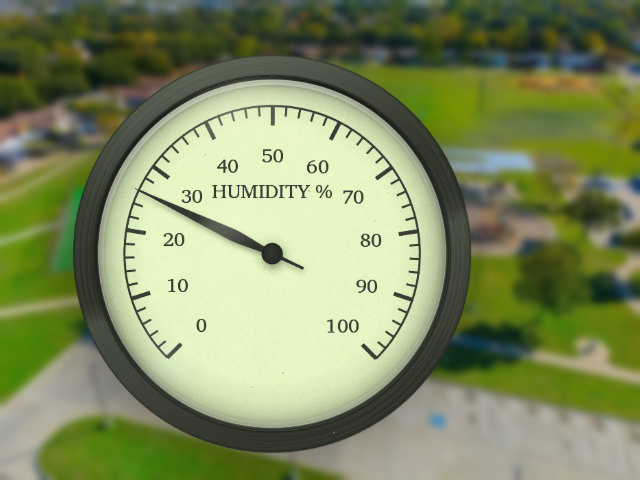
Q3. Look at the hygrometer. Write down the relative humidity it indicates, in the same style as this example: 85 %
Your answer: 26 %
